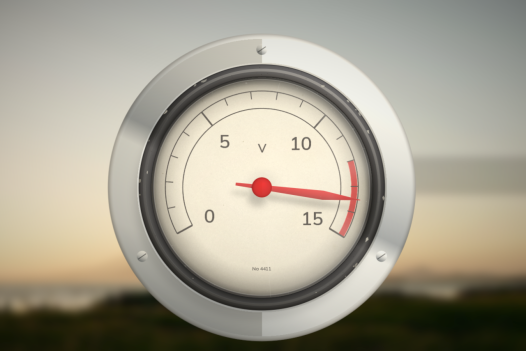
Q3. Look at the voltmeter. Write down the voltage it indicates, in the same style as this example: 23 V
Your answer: 13.5 V
